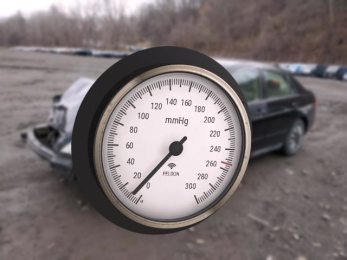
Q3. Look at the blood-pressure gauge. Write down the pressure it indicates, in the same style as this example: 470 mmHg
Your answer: 10 mmHg
